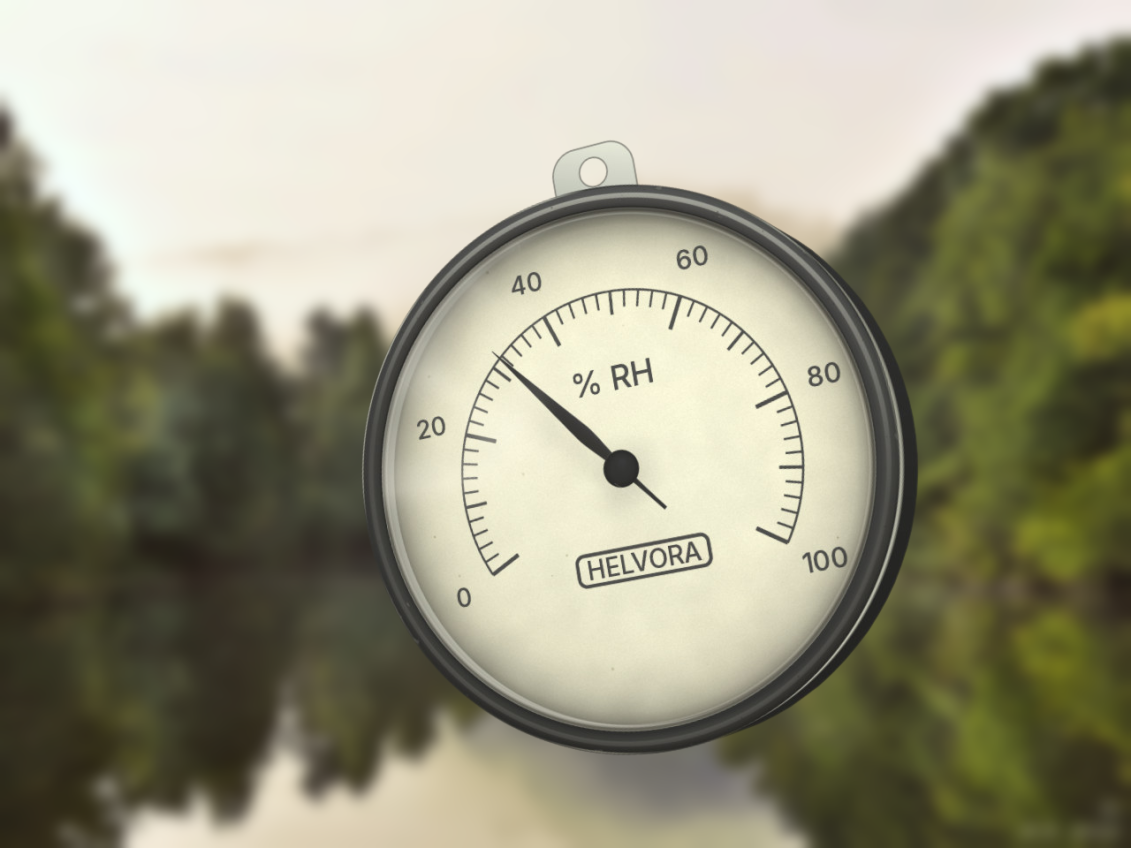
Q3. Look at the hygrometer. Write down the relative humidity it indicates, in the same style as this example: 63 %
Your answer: 32 %
